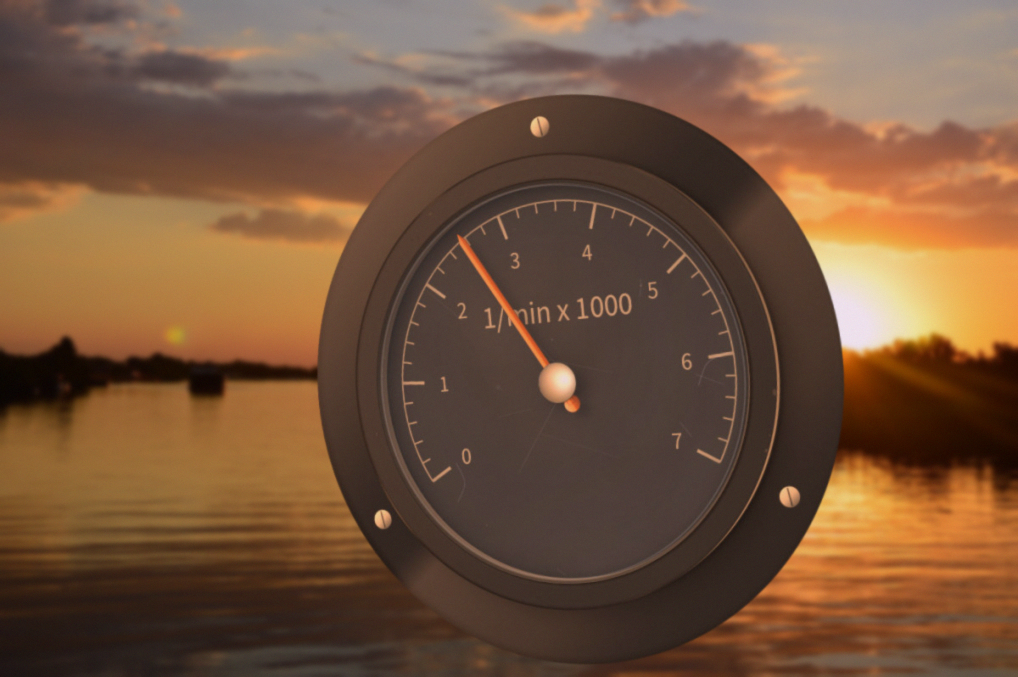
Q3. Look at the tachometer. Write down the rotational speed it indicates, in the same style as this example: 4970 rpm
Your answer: 2600 rpm
